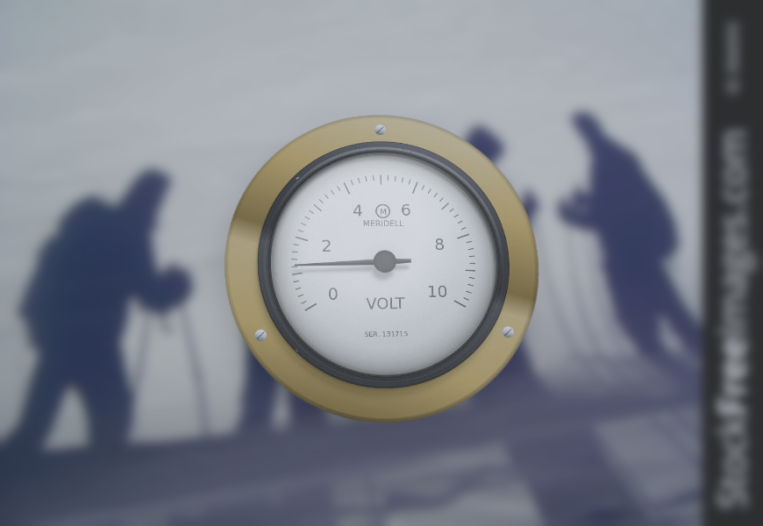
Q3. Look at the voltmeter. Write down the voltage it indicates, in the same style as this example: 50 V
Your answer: 1.2 V
